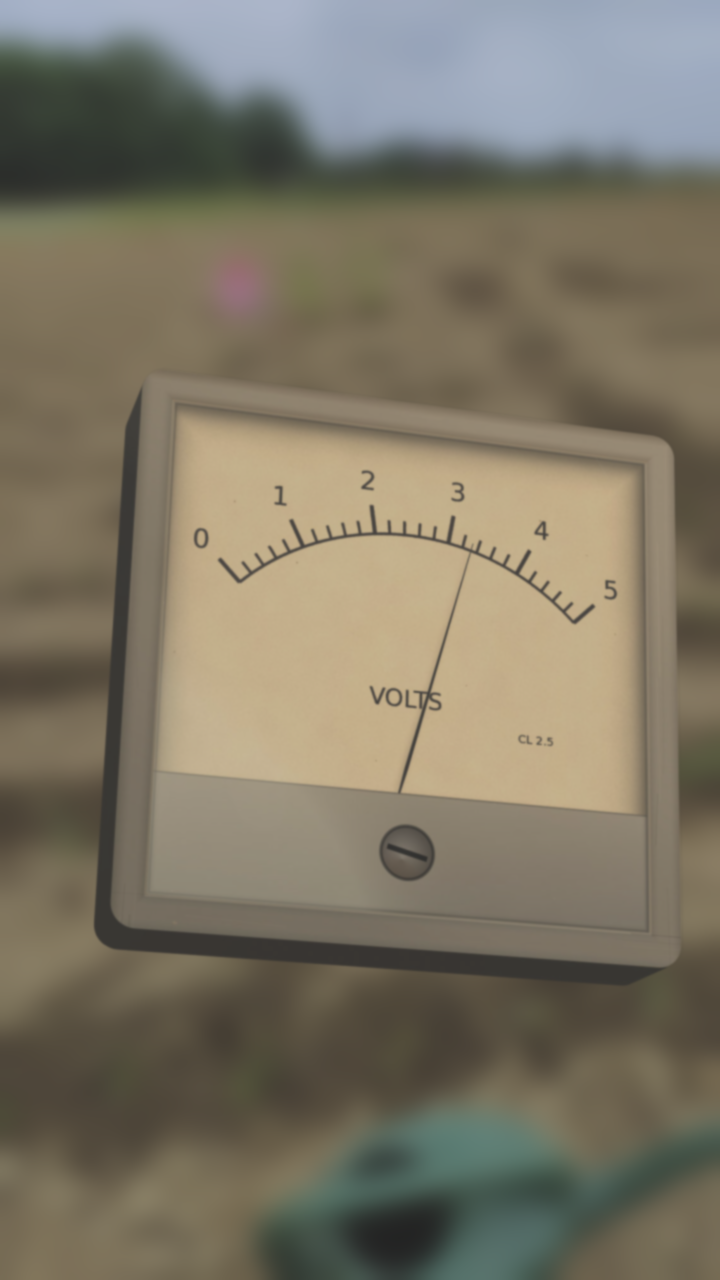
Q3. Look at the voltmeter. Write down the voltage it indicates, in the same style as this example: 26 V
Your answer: 3.3 V
